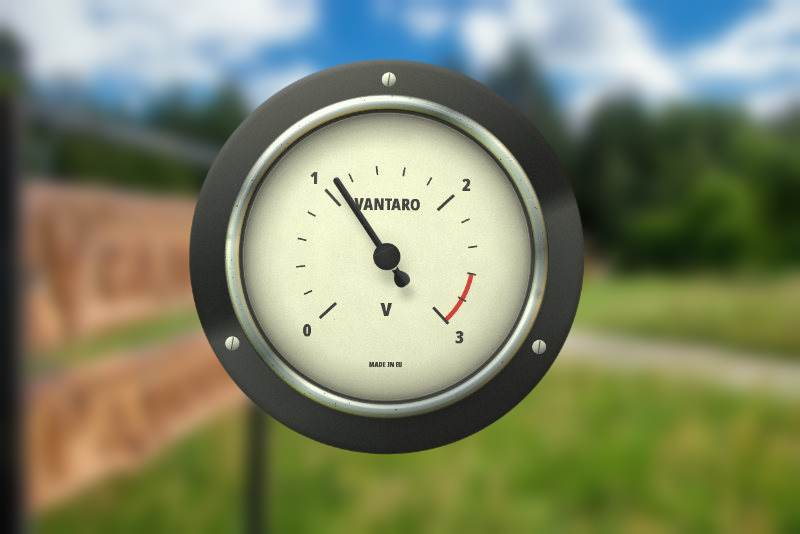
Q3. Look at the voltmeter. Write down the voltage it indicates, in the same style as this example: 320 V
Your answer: 1.1 V
